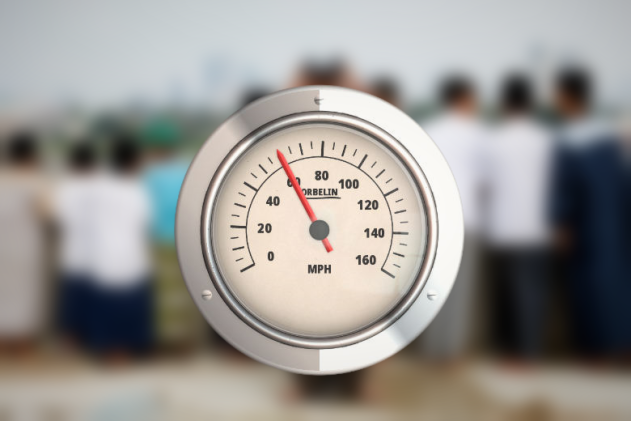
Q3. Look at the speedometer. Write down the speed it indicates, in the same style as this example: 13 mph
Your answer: 60 mph
